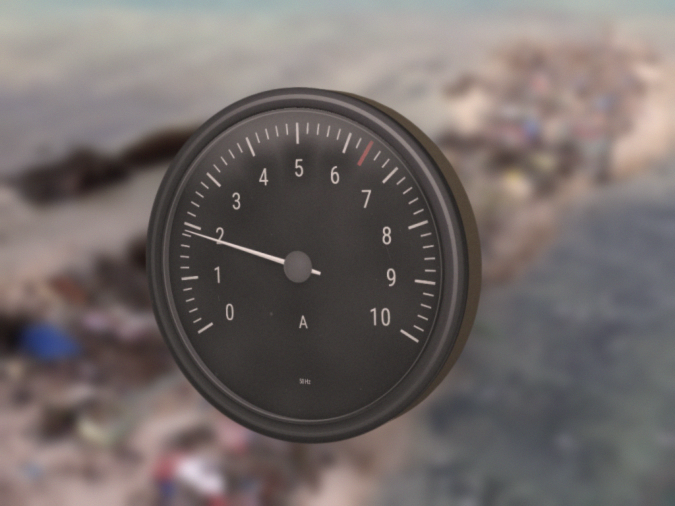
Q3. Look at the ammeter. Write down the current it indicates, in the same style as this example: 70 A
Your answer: 1.9 A
